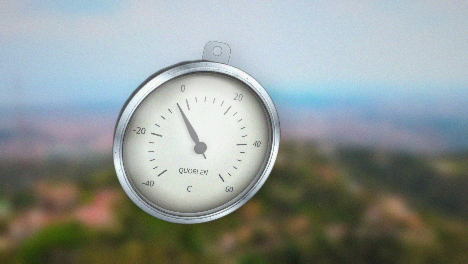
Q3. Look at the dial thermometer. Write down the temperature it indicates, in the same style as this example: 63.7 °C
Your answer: -4 °C
